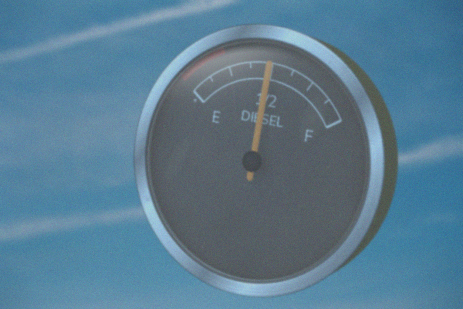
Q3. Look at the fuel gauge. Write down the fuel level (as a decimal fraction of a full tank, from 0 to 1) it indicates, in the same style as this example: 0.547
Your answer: 0.5
